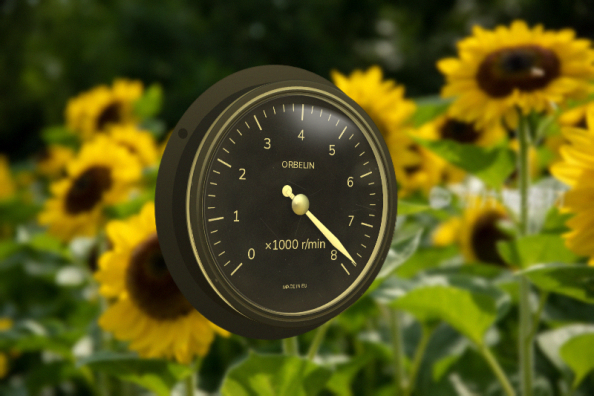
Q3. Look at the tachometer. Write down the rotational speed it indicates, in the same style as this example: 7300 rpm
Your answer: 7800 rpm
